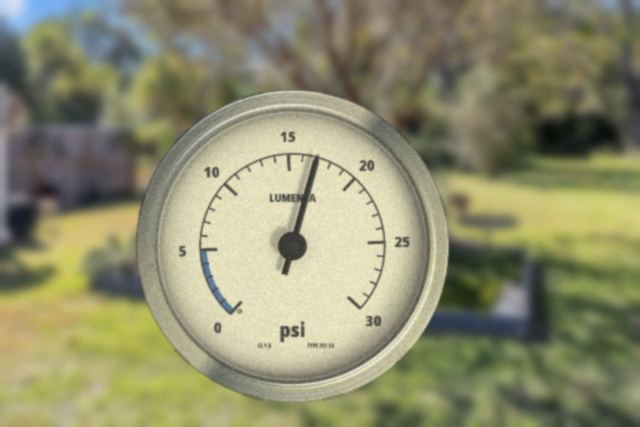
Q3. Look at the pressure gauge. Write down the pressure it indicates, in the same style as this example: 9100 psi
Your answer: 17 psi
